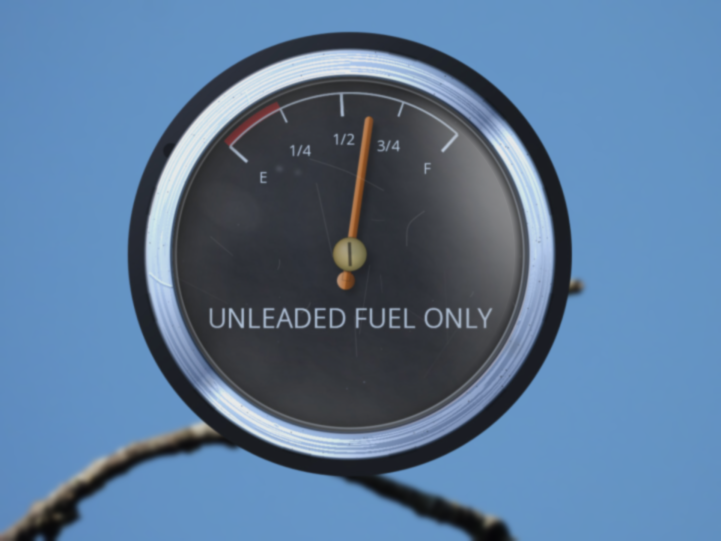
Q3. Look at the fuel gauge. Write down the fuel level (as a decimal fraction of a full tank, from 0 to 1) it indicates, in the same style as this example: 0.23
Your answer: 0.625
